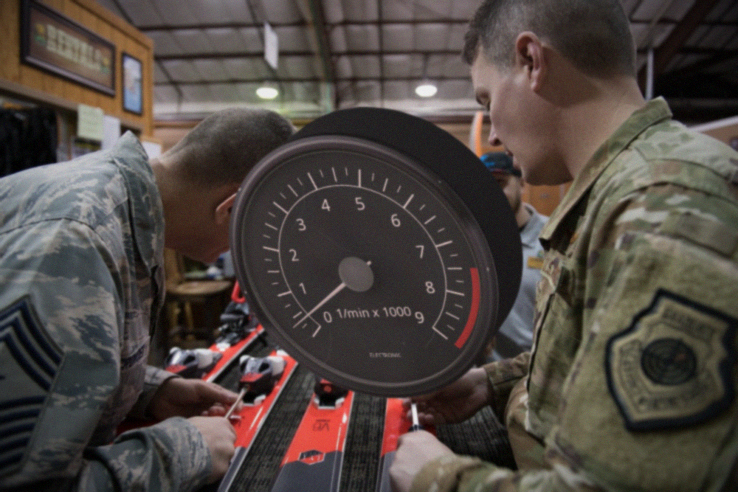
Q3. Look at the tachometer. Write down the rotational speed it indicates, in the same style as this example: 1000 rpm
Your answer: 375 rpm
